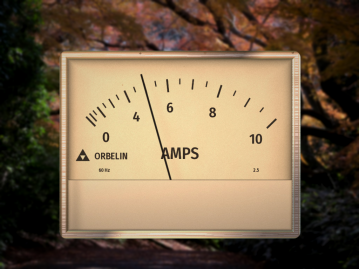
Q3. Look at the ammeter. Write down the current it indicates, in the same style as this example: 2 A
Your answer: 5 A
